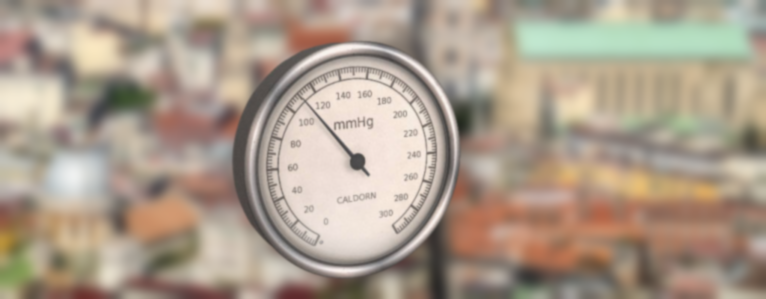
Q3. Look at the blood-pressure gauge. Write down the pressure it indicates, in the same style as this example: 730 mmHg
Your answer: 110 mmHg
